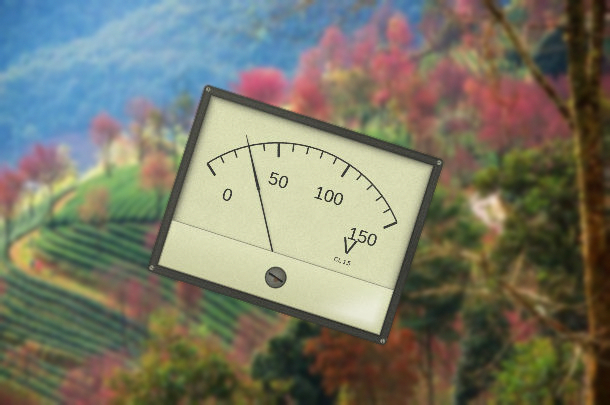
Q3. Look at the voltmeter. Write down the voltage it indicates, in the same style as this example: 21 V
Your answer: 30 V
